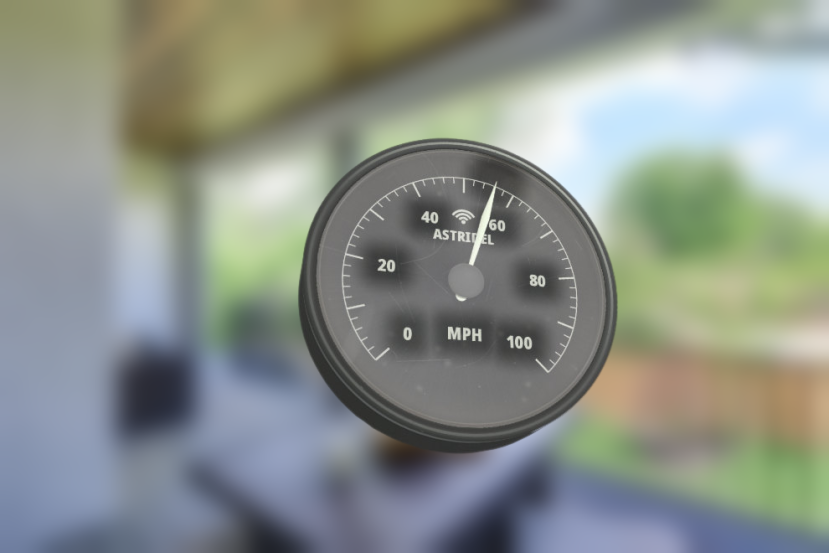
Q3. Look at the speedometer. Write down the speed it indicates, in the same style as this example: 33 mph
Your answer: 56 mph
